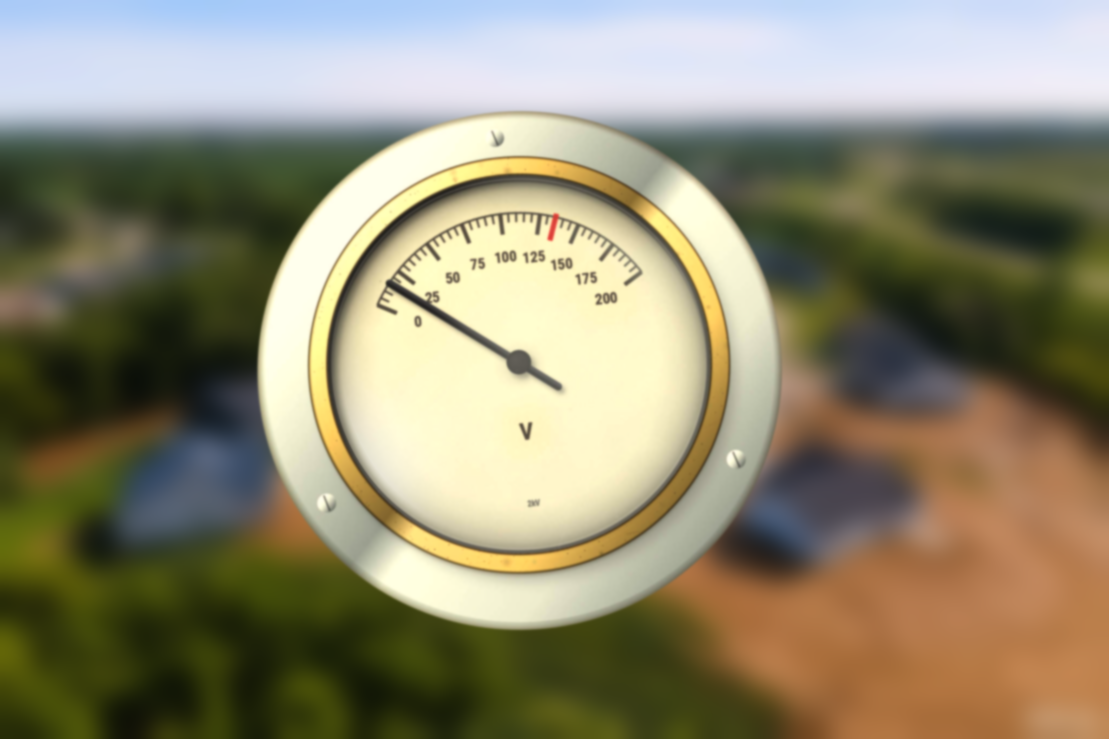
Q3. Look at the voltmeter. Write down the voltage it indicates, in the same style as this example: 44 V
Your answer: 15 V
